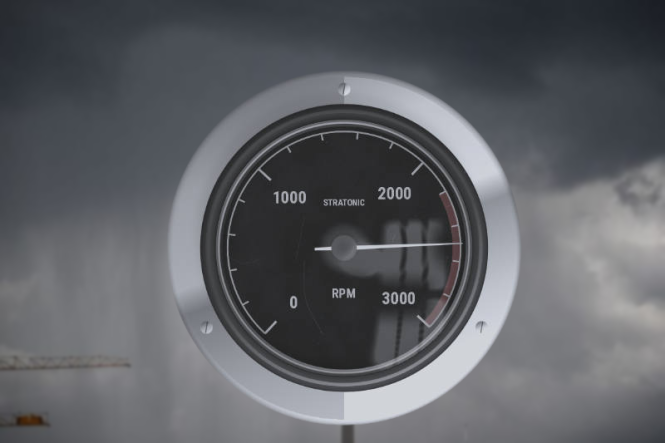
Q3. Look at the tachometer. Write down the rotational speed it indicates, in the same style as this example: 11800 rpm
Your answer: 2500 rpm
